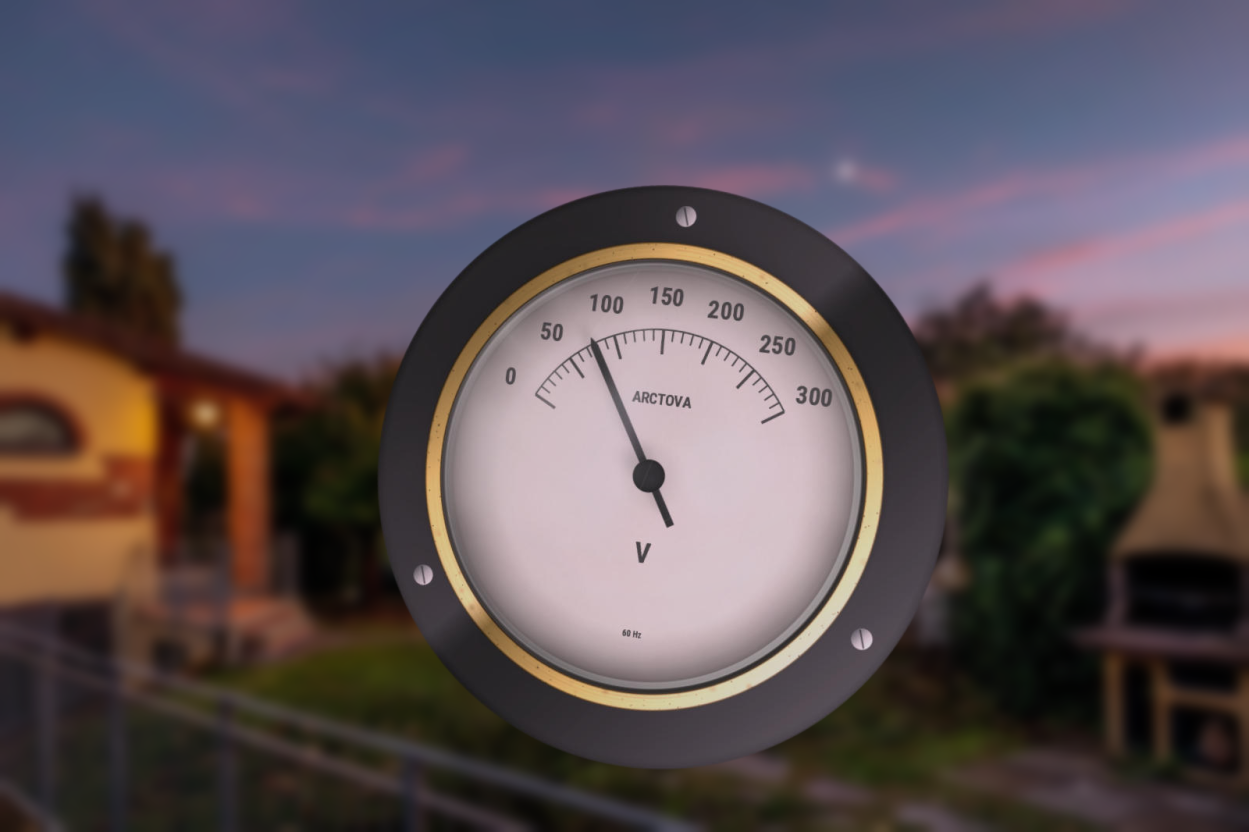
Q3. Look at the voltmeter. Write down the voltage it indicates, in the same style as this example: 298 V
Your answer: 80 V
